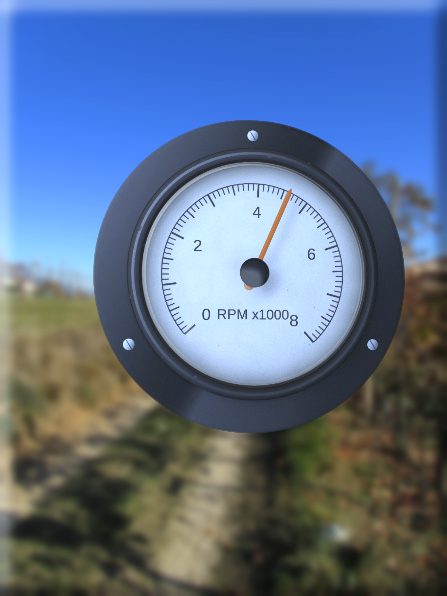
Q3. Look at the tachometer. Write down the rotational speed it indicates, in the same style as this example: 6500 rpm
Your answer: 4600 rpm
